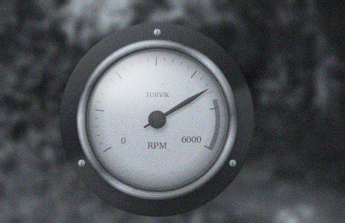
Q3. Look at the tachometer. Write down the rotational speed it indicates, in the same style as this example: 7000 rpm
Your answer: 4500 rpm
